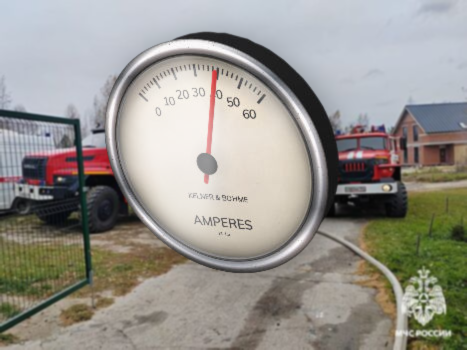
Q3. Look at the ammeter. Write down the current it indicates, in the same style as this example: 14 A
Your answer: 40 A
